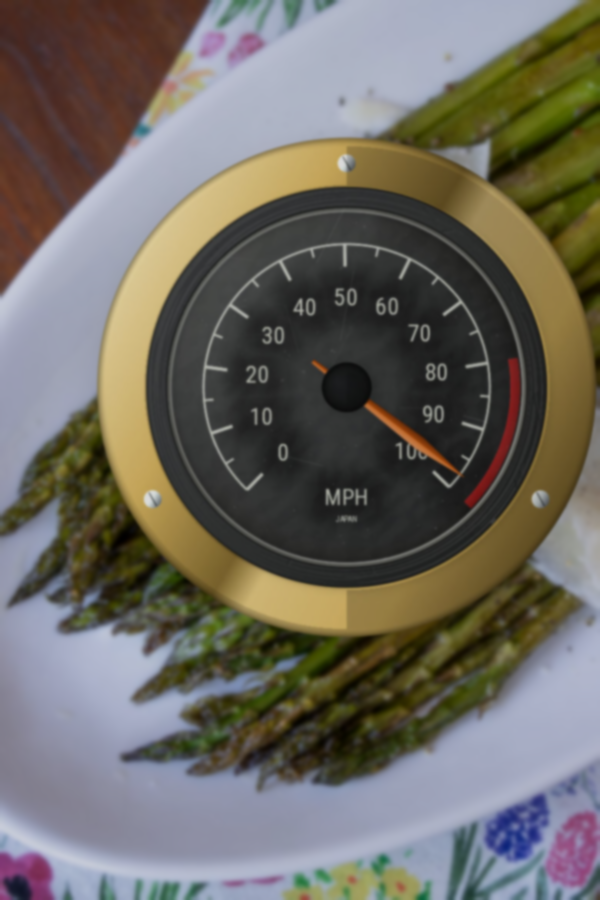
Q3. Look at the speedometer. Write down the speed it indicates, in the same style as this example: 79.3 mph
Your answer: 97.5 mph
